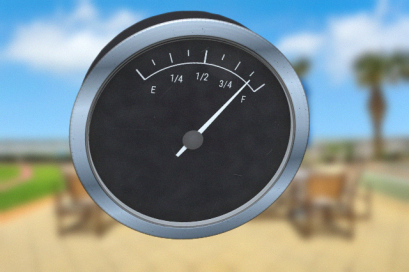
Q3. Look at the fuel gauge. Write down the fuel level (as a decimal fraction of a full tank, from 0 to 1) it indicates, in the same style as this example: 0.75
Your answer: 0.875
